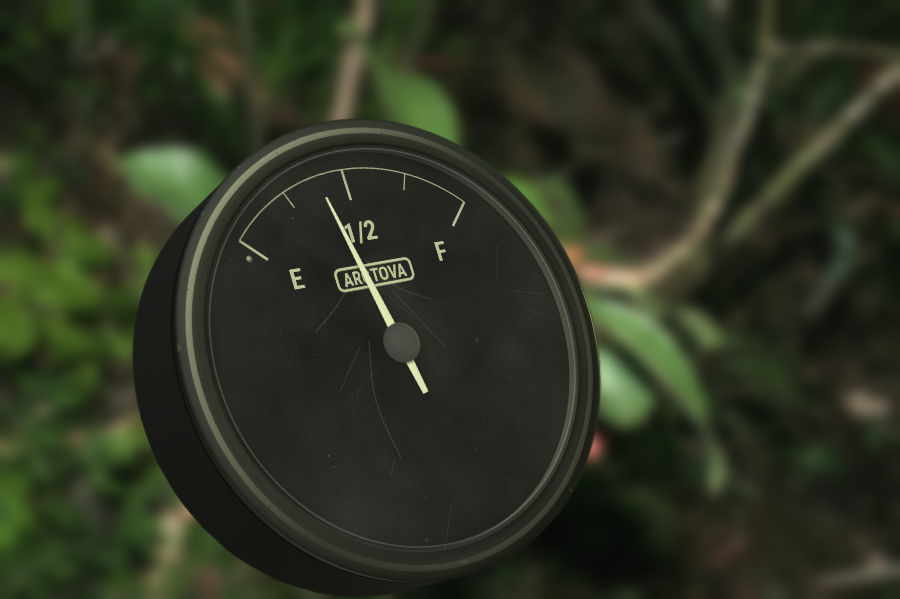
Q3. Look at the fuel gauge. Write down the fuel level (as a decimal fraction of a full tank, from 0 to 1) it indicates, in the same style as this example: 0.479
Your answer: 0.375
